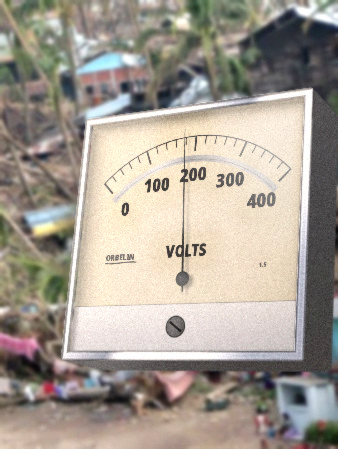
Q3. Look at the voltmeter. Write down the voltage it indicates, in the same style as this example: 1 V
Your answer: 180 V
